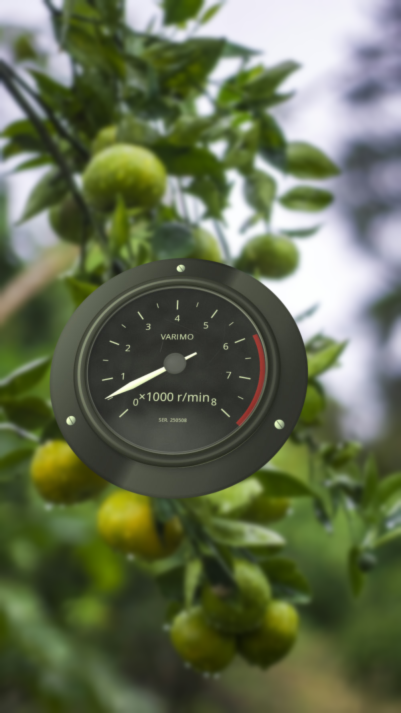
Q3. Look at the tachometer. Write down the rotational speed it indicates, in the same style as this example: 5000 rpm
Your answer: 500 rpm
